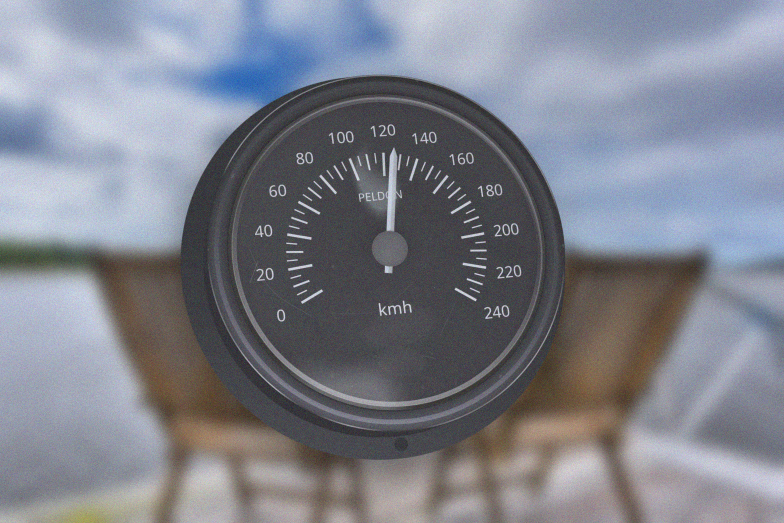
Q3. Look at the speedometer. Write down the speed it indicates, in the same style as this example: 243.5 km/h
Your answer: 125 km/h
